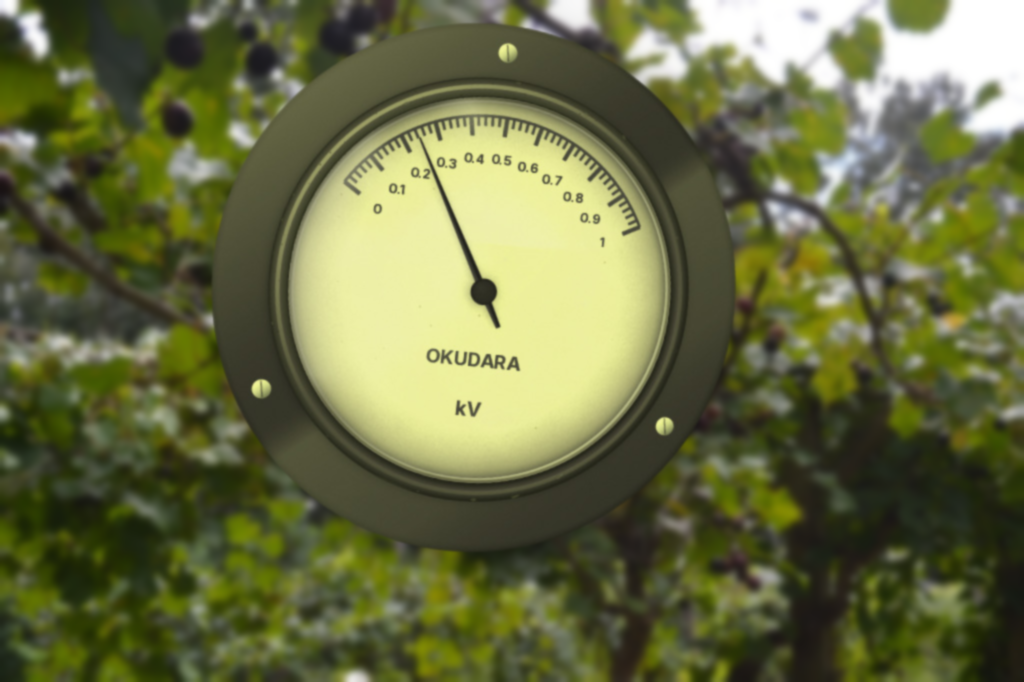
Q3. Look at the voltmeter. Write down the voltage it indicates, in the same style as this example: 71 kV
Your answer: 0.24 kV
